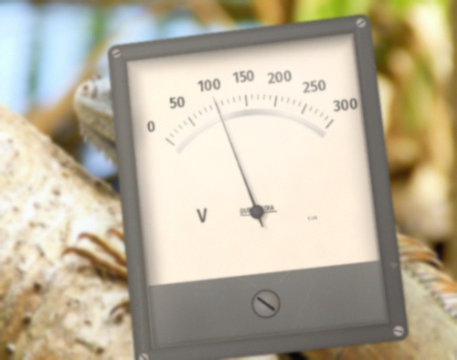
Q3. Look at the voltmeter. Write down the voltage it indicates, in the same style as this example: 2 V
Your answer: 100 V
